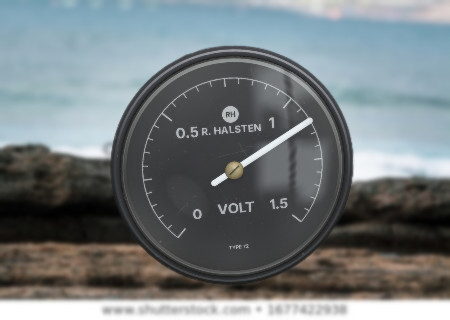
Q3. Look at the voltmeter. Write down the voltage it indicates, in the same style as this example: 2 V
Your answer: 1.1 V
